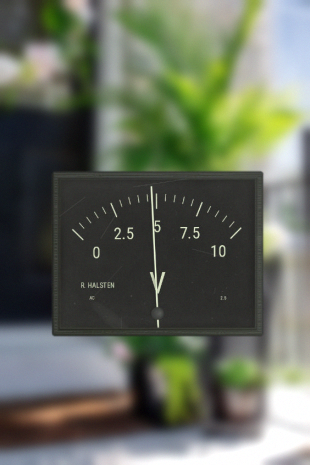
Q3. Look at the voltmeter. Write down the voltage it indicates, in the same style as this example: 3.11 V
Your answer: 4.75 V
